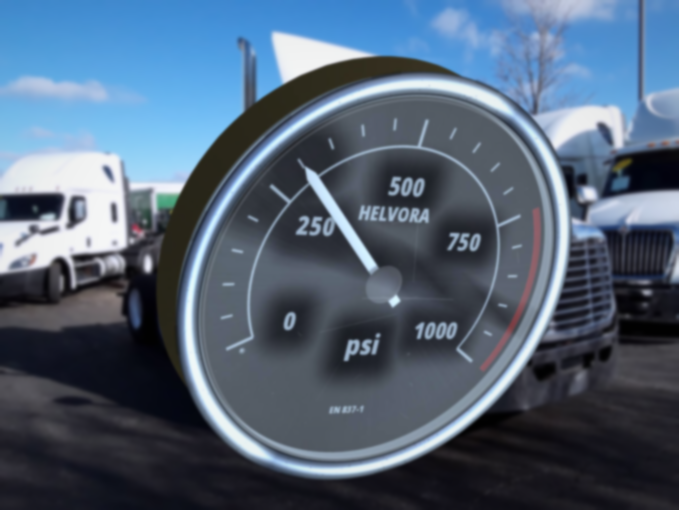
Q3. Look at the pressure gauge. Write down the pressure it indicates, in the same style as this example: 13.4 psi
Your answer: 300 psi
